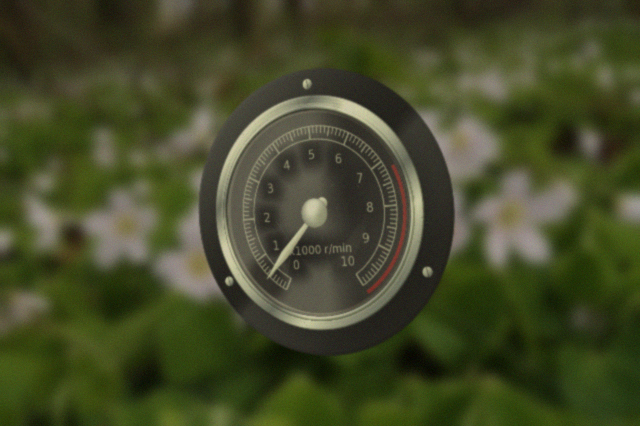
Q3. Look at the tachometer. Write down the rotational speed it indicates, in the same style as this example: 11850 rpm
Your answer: 500 rpm
